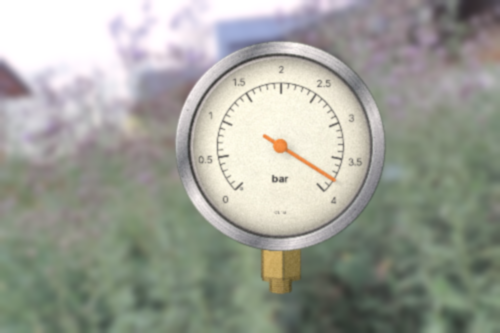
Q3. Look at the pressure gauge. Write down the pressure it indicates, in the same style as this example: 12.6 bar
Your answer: 3.8 bar
